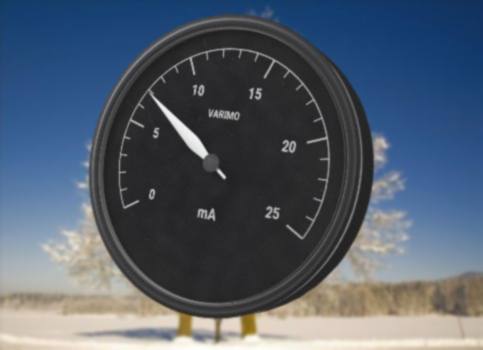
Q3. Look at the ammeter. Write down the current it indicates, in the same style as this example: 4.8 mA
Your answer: 7 mA
